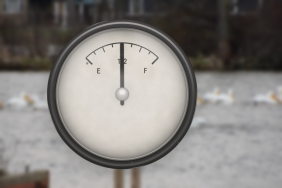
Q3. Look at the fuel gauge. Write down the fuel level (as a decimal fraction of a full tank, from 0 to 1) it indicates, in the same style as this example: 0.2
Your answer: 0.5
